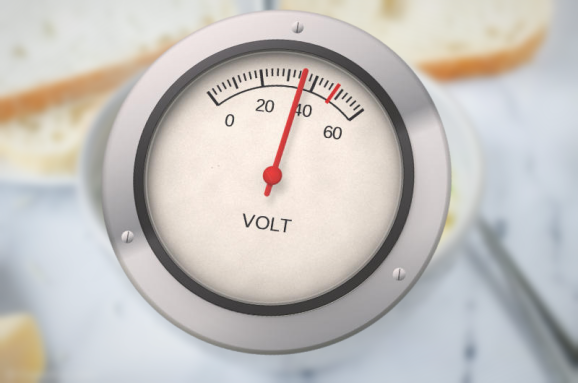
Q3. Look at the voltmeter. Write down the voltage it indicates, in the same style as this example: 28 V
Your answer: 36 V
